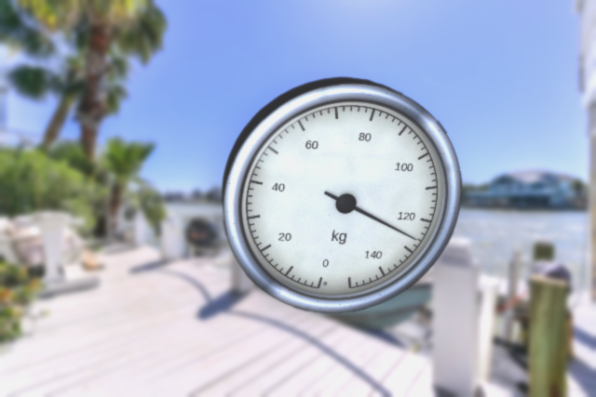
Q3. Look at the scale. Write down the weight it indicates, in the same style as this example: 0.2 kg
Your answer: 126 kg
